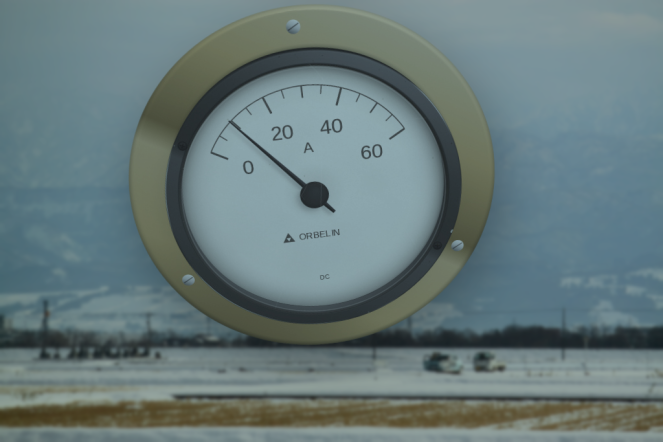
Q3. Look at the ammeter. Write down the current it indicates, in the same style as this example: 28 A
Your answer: 10 A
